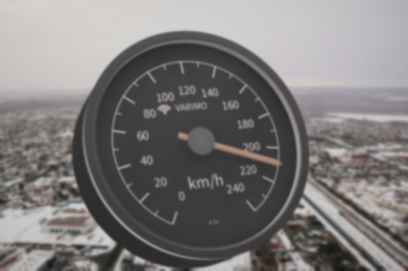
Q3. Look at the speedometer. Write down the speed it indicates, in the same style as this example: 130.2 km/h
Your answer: 210 km/h
